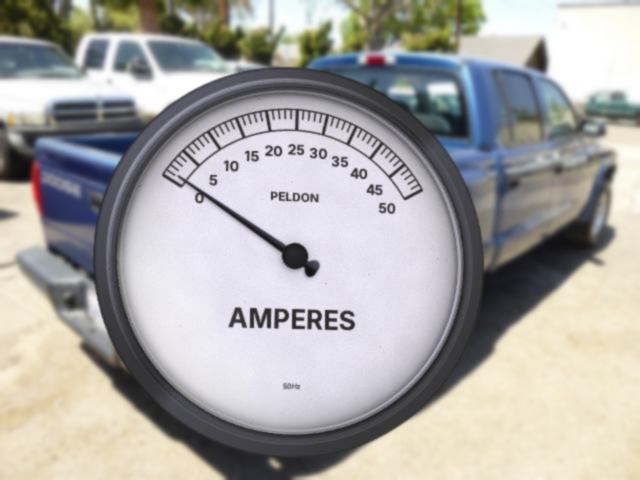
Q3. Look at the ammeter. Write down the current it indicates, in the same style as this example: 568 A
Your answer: 1 A
